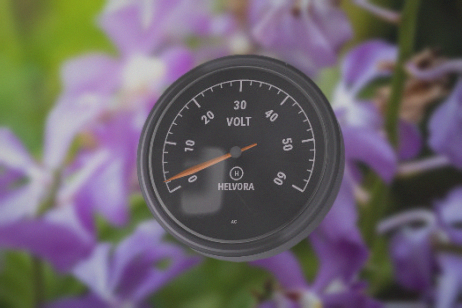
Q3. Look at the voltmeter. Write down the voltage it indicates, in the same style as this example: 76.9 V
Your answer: 2 V
